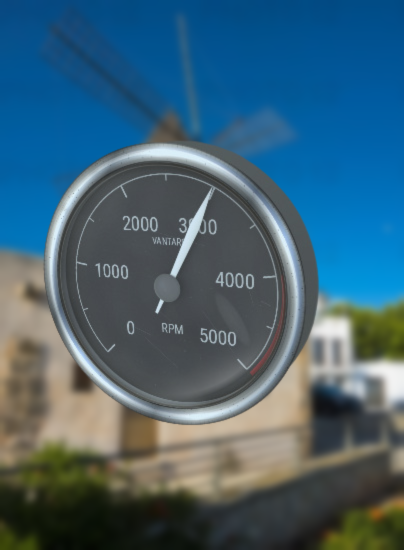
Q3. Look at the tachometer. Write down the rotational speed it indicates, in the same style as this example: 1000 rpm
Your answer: 3000 rpm
